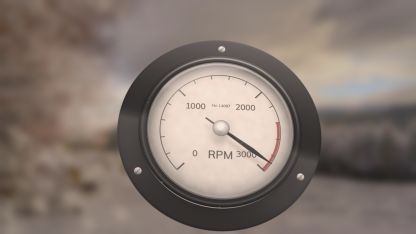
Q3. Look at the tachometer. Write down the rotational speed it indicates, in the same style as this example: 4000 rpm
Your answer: 2900 rpm
